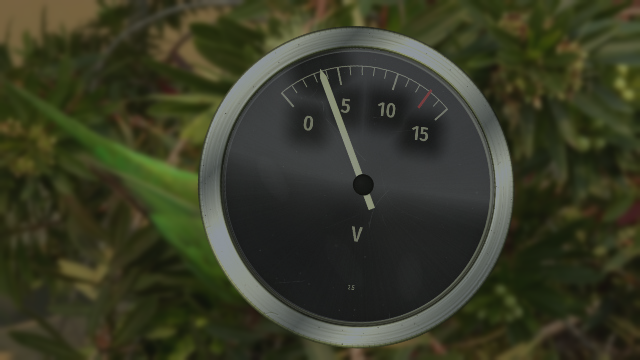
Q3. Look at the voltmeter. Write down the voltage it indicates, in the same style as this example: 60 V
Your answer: 3.5 V
